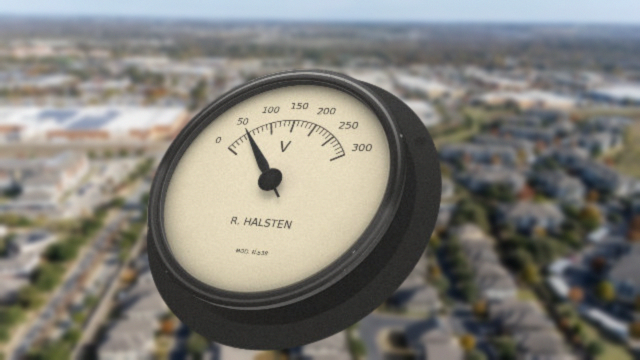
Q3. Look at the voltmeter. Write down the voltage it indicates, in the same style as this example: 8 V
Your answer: 50 V
